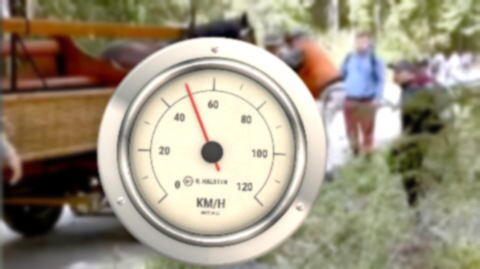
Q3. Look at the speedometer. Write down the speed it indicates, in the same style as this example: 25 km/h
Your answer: 50 km/h
